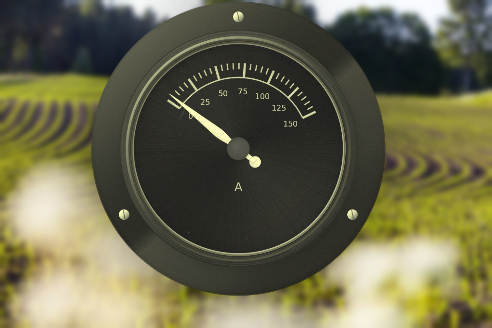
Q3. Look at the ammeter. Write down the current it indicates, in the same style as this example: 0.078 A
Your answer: 5 A
